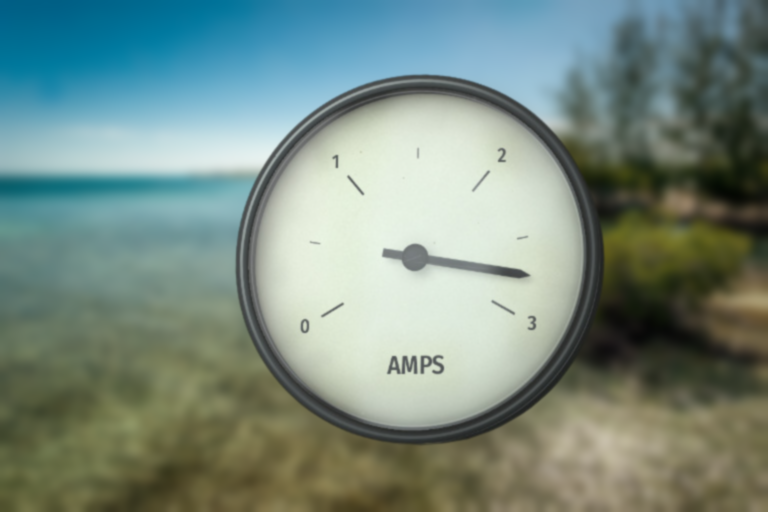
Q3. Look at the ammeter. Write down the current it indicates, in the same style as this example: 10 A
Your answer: 2.75 A
